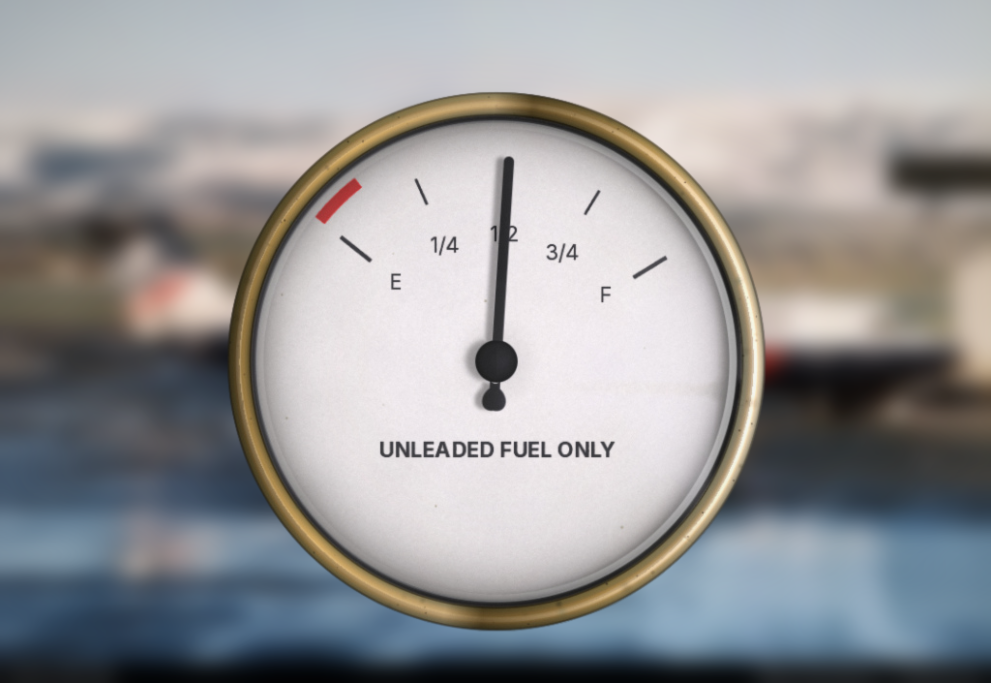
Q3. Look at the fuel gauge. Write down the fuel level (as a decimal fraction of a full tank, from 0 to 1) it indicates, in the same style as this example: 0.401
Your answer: 0.5
